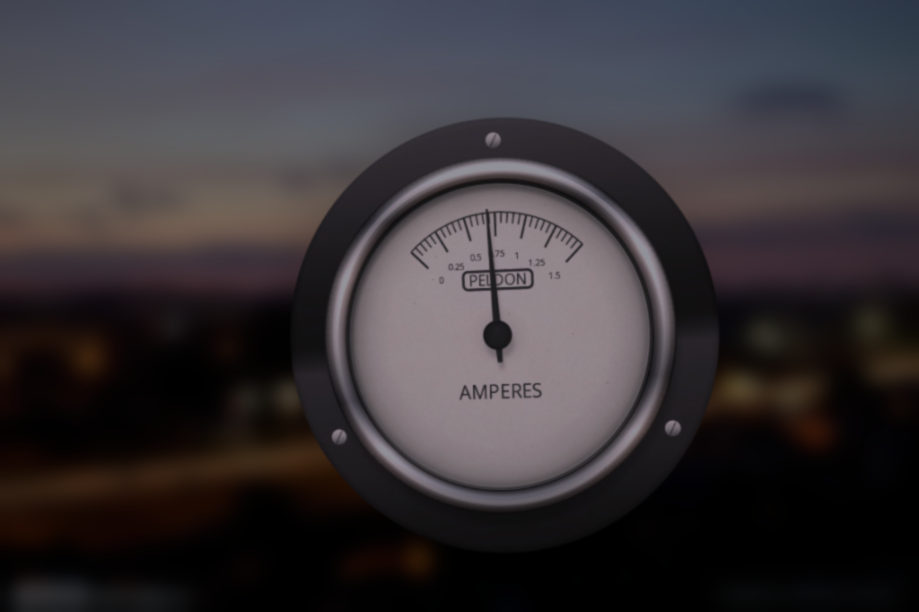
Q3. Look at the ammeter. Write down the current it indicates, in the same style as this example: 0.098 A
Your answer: 0.7 A
